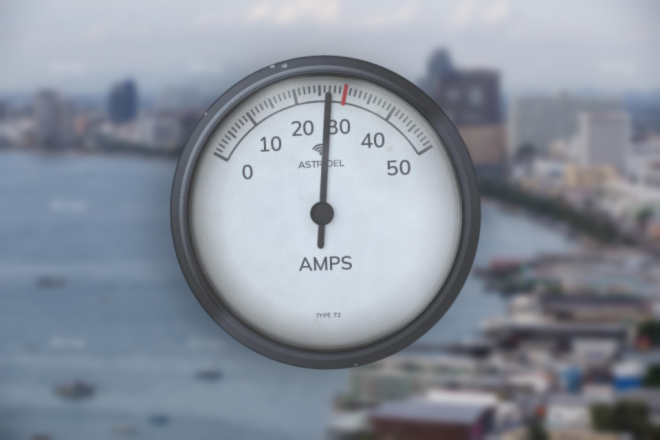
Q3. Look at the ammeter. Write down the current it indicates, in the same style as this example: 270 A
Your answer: 27 A
